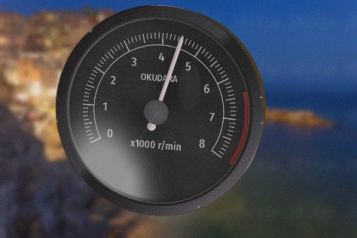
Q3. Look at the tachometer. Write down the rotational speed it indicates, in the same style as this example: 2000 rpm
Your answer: 4500 rpm
